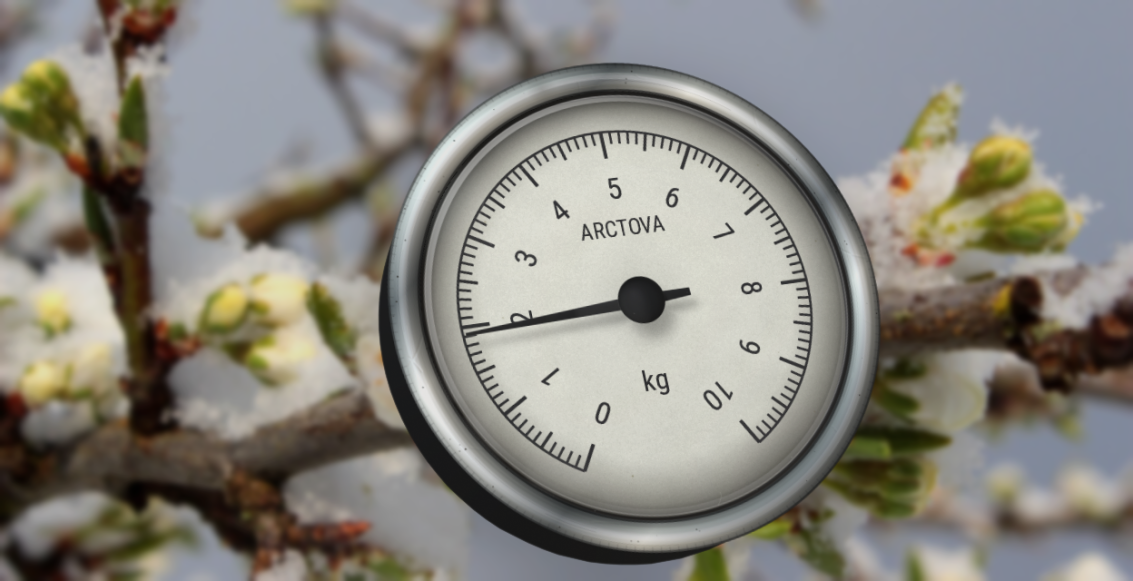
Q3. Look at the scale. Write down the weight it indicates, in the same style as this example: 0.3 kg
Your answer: 1.9 kg
